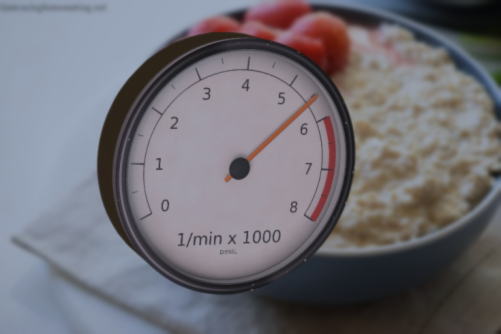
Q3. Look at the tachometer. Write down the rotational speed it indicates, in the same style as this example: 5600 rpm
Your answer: 5500 rpm
